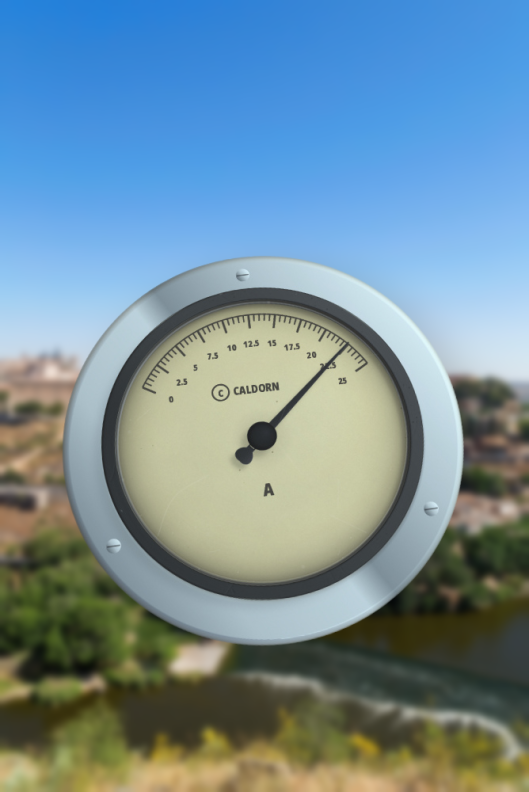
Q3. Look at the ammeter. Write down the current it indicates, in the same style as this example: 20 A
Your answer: 22.5 A
